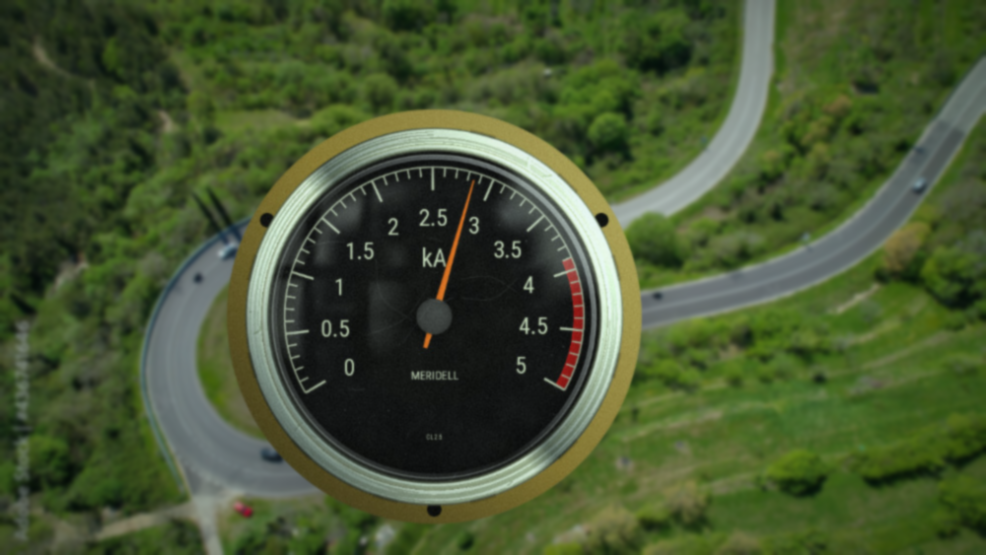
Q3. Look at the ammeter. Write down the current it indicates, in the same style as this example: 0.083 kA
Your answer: 2.85 kA
